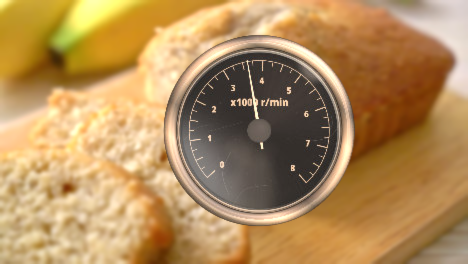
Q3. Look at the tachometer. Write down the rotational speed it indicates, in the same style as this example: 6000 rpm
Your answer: 3625 rpm
